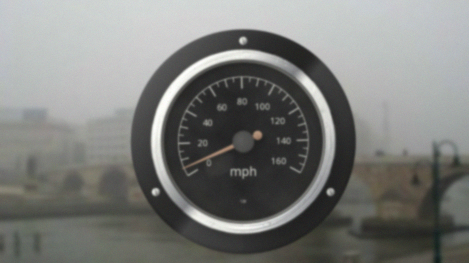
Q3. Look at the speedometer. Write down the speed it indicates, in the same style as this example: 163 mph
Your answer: 5 mph
